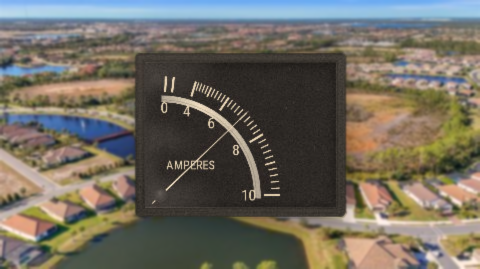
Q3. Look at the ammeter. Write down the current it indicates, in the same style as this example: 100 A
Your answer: 7 A
